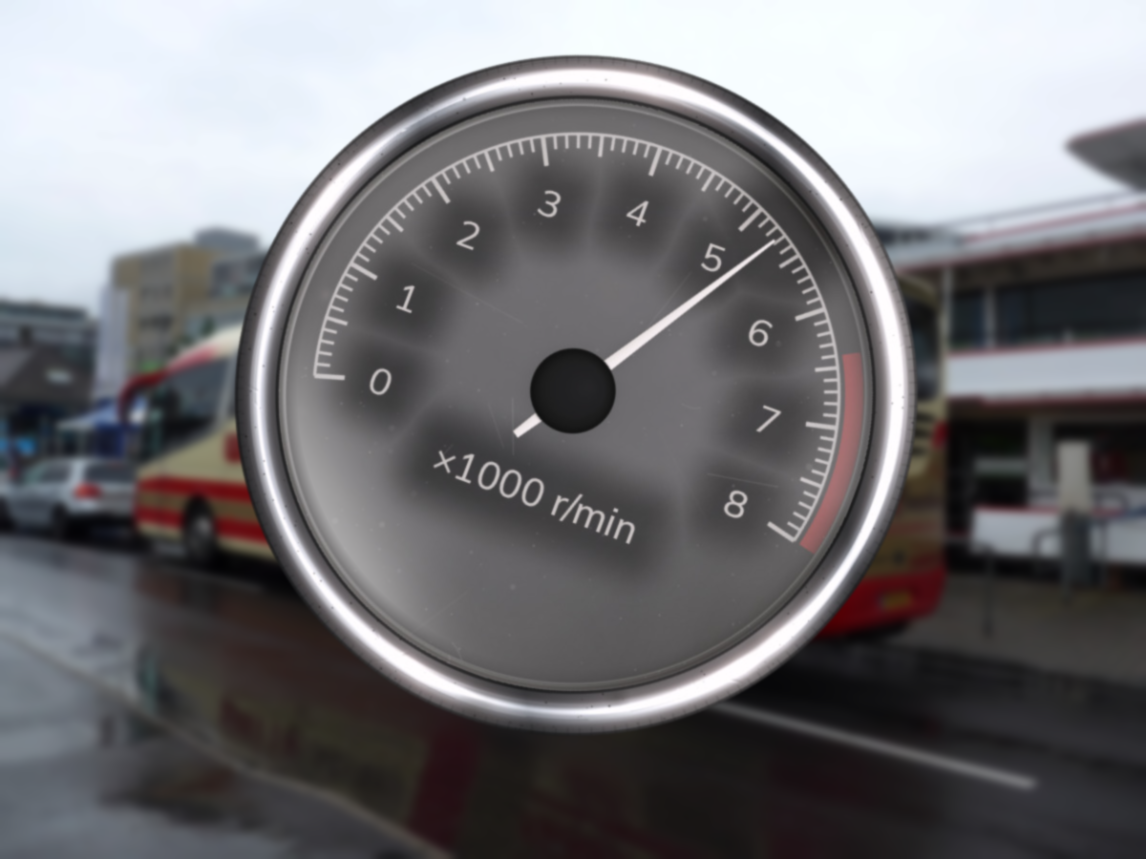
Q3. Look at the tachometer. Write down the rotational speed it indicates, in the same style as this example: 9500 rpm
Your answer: 5300 rpm
